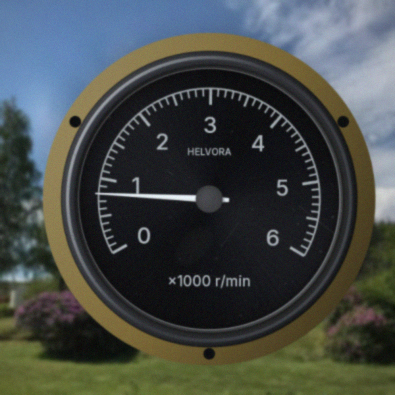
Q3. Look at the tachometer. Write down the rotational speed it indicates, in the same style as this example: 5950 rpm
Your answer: 800 rpm
